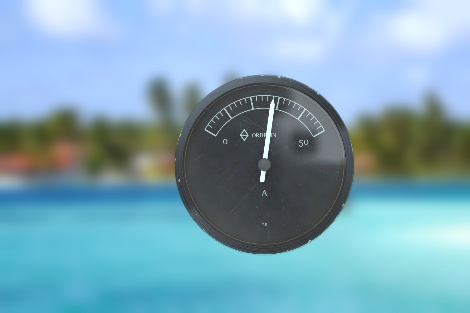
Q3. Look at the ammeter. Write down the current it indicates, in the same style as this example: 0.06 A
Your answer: 28 A
